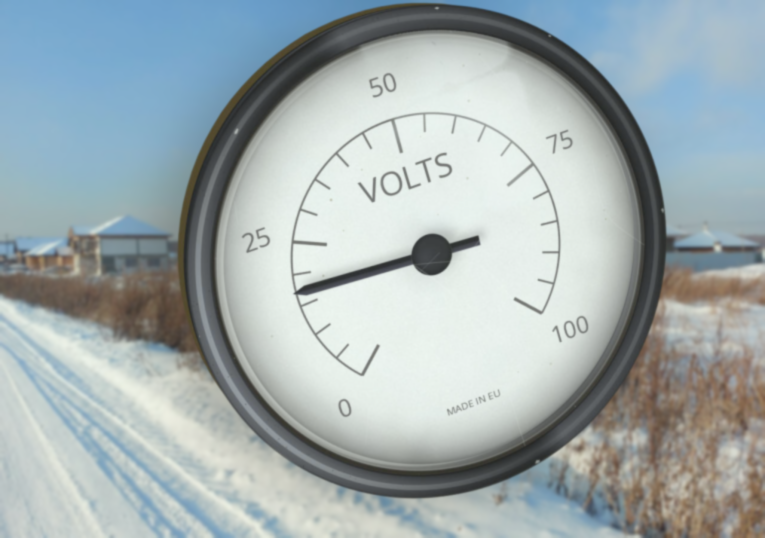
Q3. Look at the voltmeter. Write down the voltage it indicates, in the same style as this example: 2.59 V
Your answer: 17.5 V
